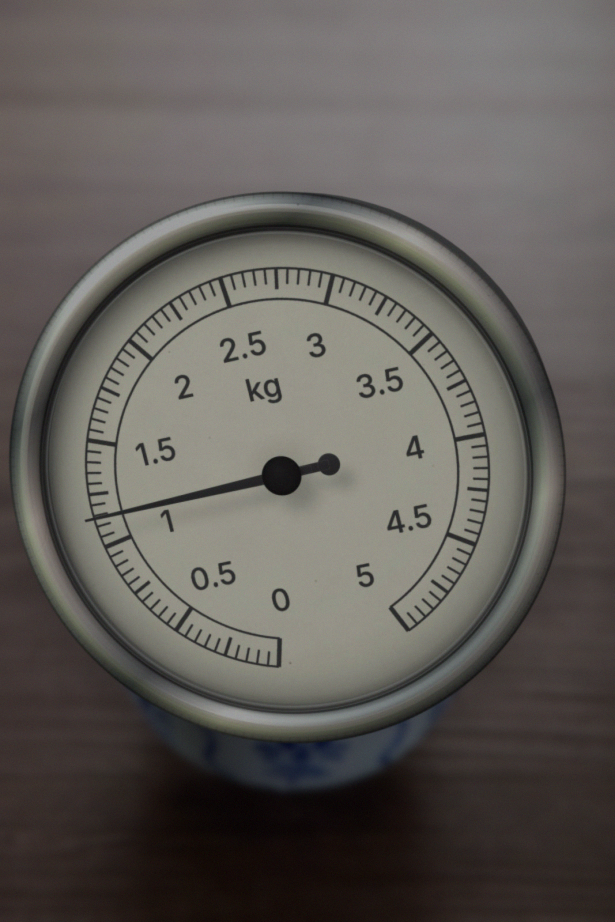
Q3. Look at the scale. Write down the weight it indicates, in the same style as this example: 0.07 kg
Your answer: 1.15 kg
